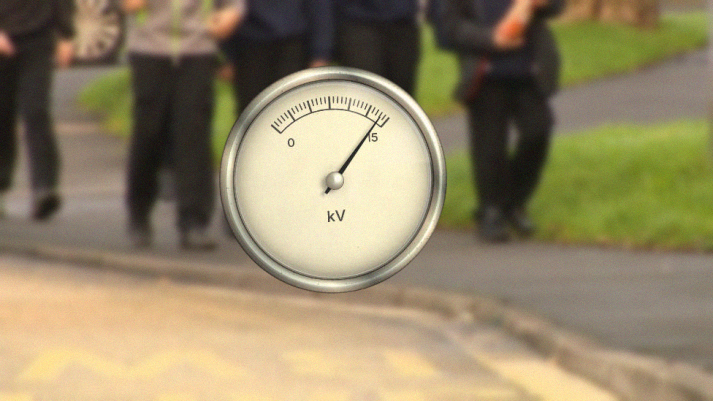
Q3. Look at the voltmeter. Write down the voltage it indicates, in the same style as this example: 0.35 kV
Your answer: 14 kV
